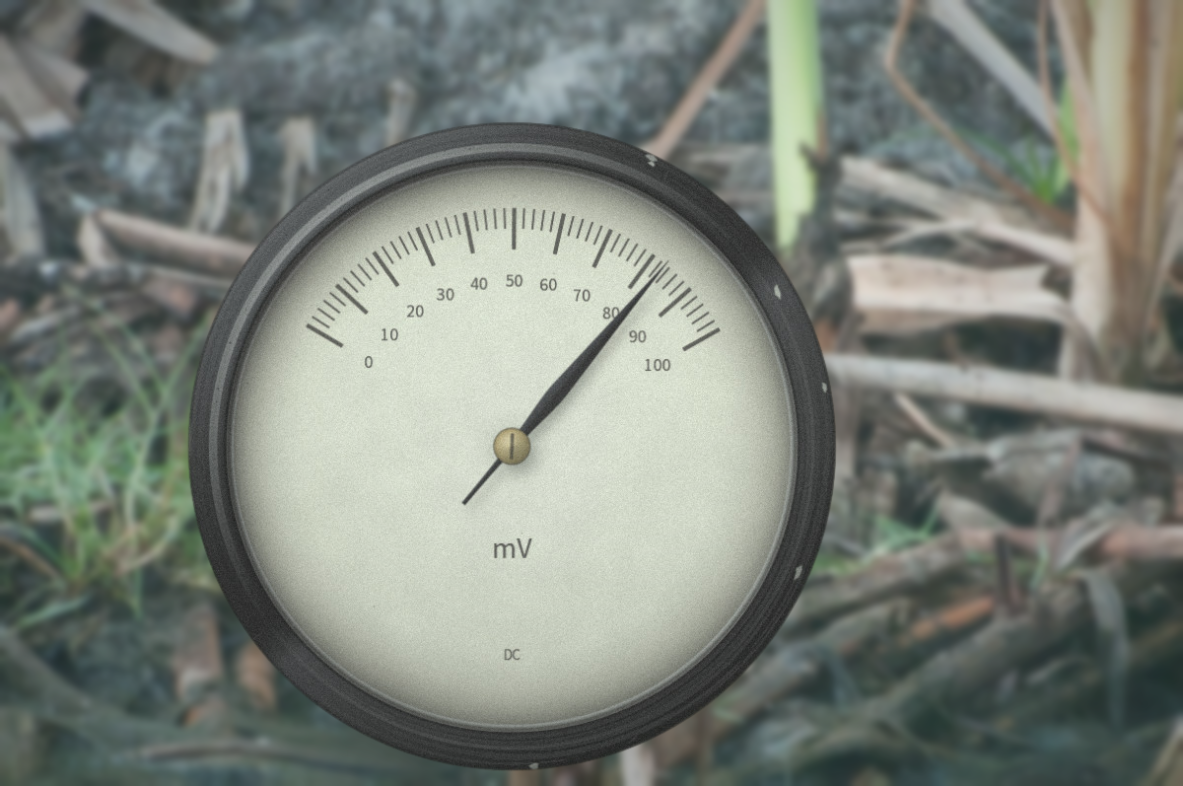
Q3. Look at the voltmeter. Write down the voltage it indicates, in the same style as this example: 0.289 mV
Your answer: 83 mV
